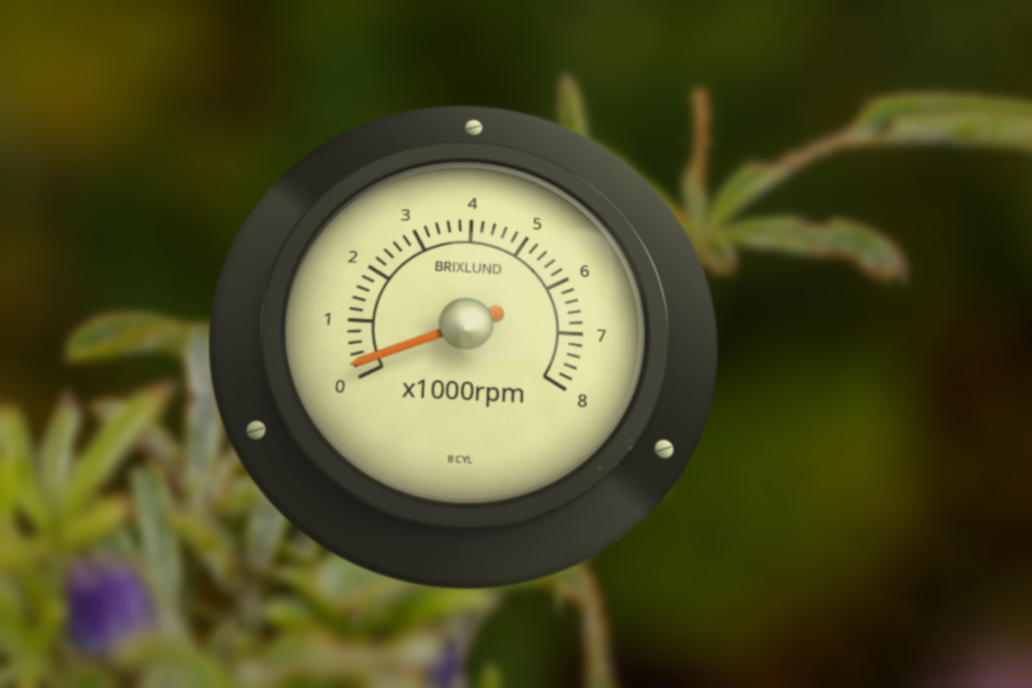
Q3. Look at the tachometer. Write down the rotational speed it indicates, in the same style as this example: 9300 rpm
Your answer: 200 rpm
